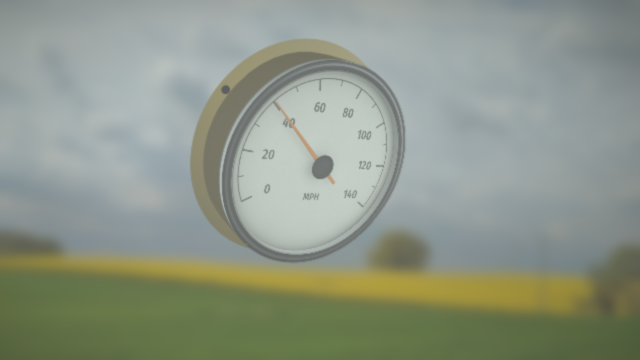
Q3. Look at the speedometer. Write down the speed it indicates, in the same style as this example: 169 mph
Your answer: 40 mph
